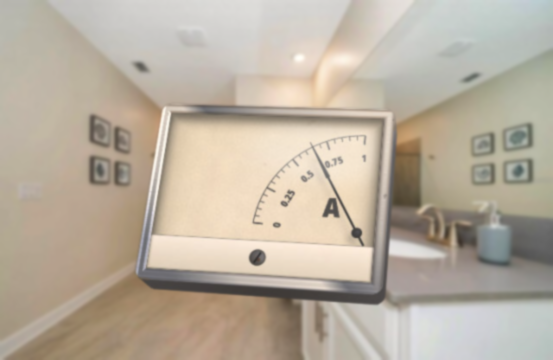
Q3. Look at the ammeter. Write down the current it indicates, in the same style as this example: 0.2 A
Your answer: 0.65 A
